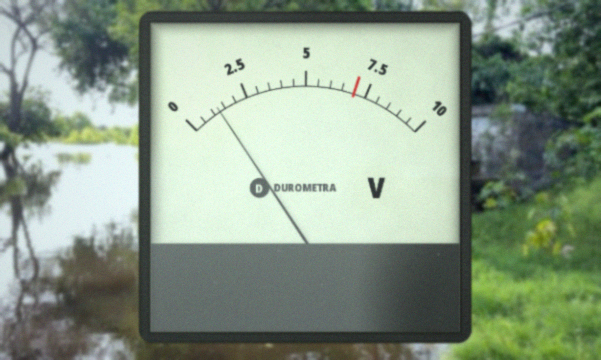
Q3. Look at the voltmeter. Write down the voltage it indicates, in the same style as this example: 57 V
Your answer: 1.25 V
